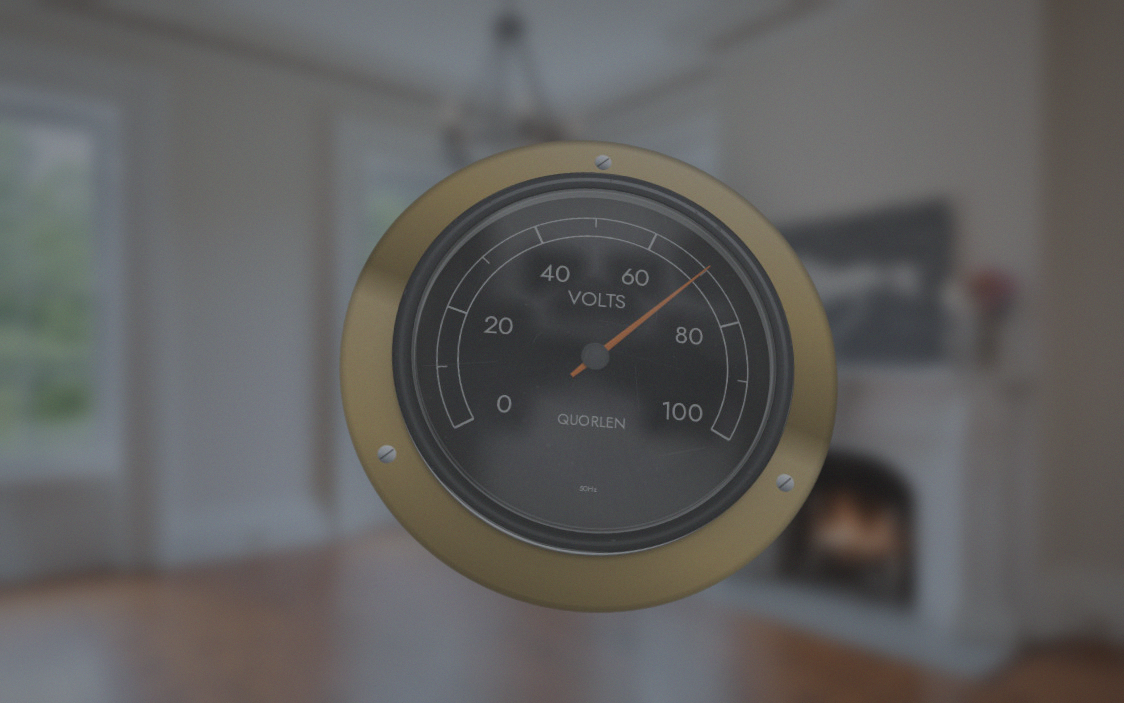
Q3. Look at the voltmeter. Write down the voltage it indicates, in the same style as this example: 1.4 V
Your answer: 70 V
